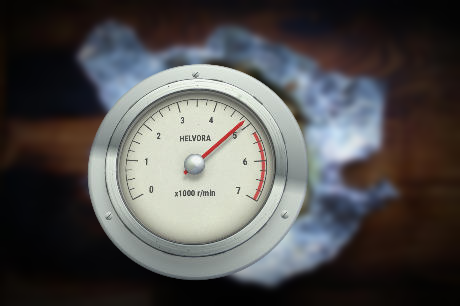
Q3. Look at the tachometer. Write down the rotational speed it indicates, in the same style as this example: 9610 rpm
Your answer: 4875 rpm
